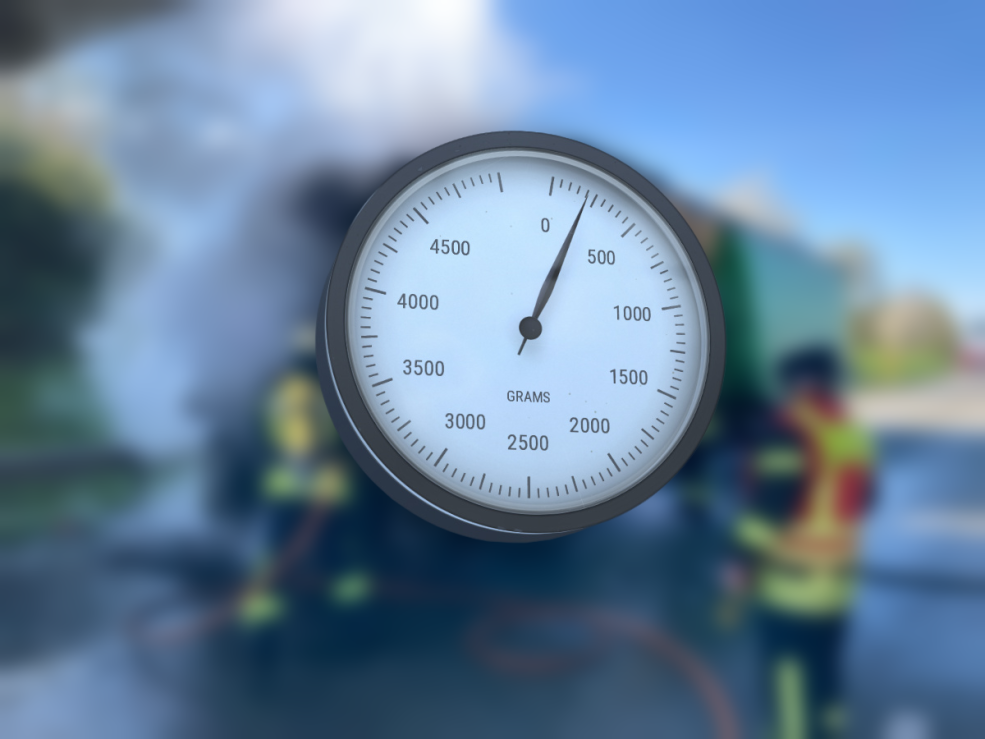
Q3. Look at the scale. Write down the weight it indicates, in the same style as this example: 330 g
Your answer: 200 g
